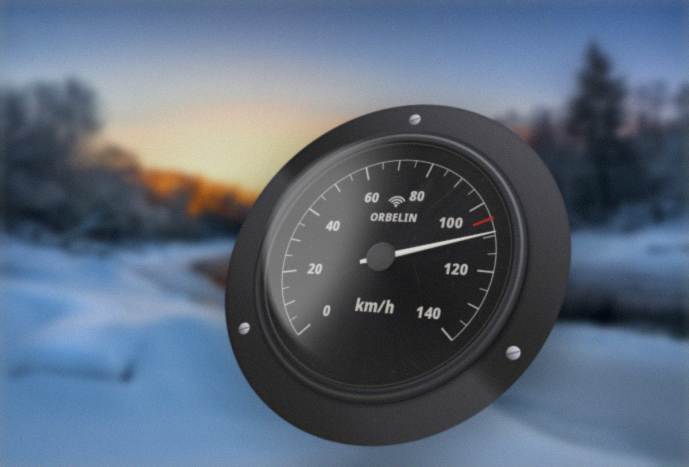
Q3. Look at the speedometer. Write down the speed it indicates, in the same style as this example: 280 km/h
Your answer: 110 km/h
